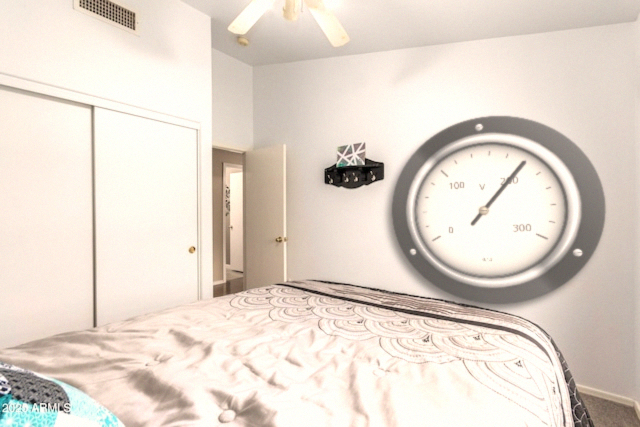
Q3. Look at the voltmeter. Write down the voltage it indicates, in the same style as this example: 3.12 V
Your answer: 200 V
